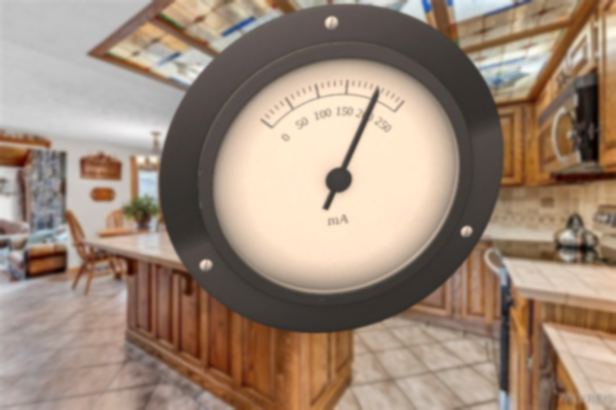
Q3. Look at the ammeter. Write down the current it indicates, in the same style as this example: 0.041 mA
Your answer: 200 mA
